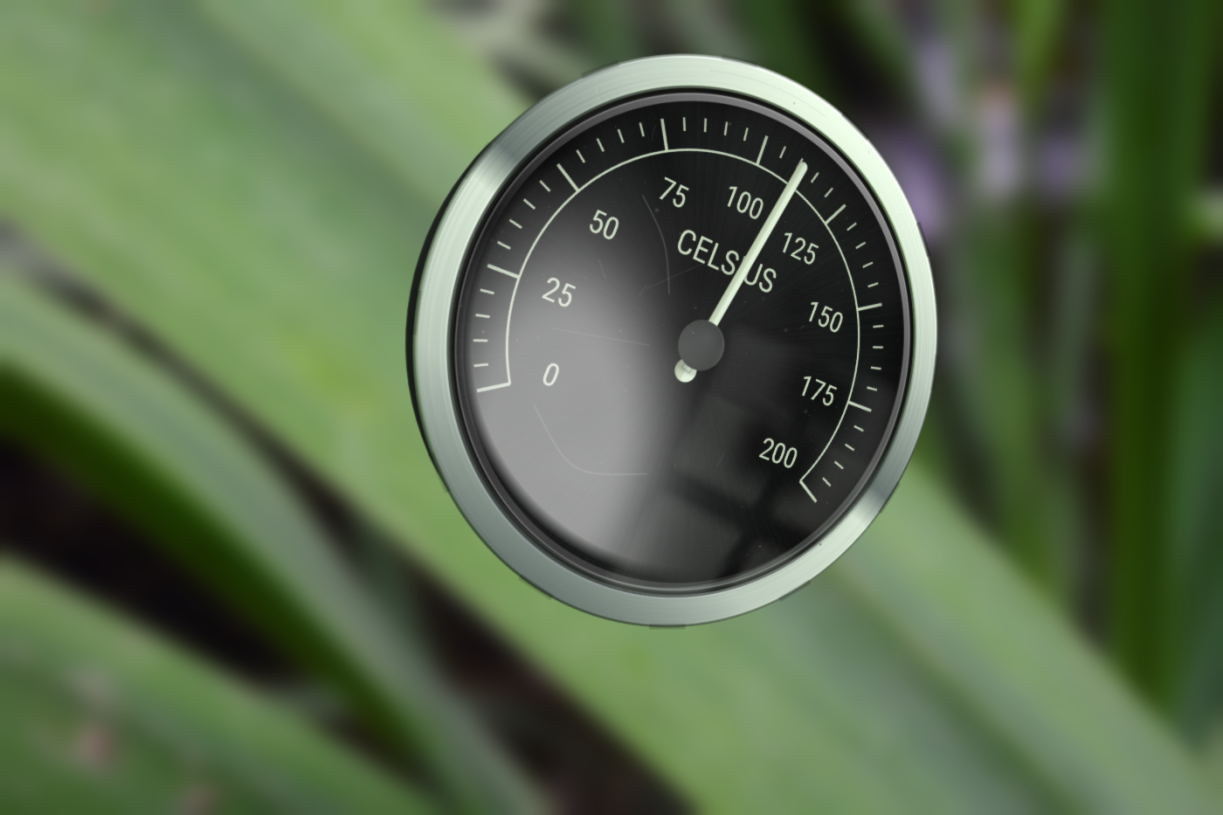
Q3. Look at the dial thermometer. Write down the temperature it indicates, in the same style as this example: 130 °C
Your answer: 110 °C
